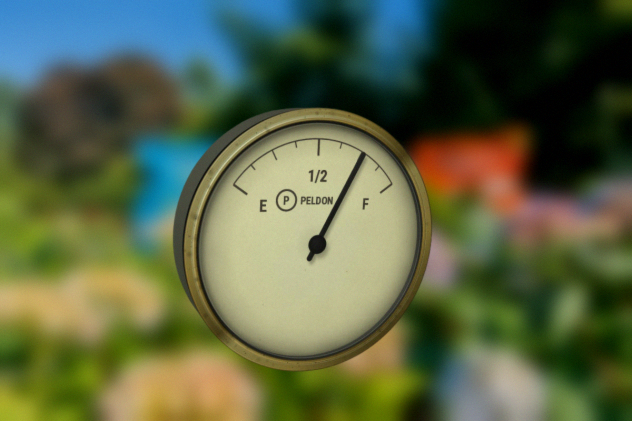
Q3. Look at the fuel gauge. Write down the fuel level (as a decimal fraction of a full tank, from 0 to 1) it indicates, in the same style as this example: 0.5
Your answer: 0.75
